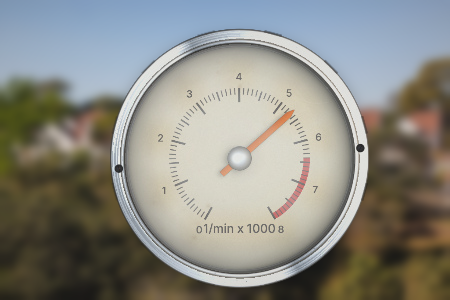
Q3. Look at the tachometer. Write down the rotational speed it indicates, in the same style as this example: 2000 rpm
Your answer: 5300 rpm
